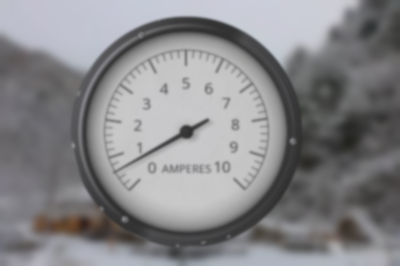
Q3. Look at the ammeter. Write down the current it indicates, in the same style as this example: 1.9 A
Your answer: 0.6 A
